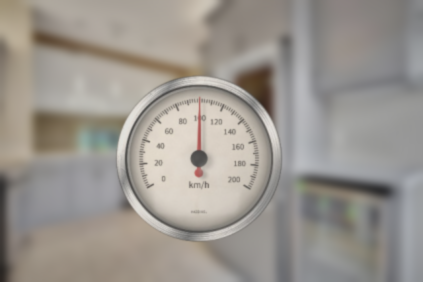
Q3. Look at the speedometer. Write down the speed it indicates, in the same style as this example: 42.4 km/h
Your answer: 100 km/h
